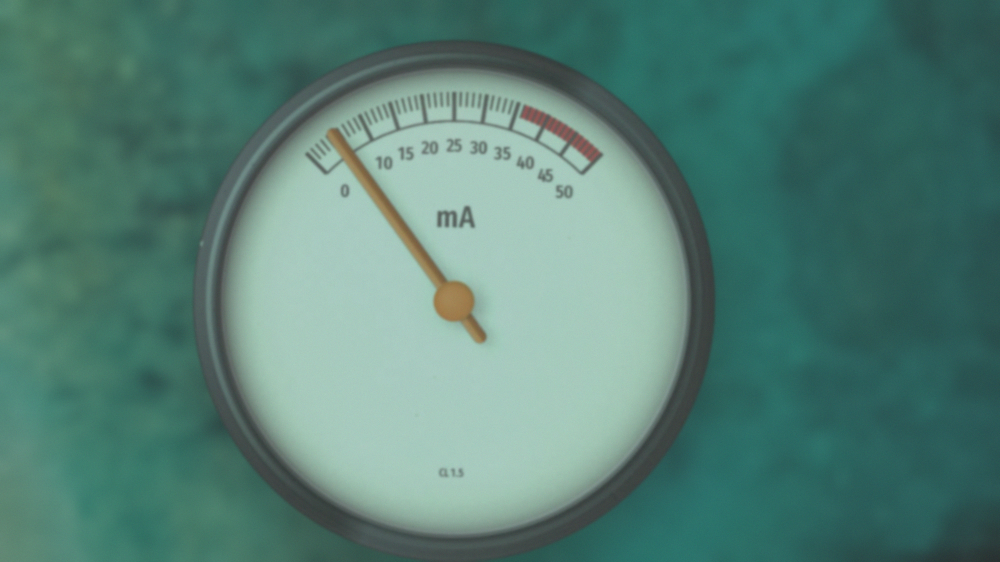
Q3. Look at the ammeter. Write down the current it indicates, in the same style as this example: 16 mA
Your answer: 5 mA
